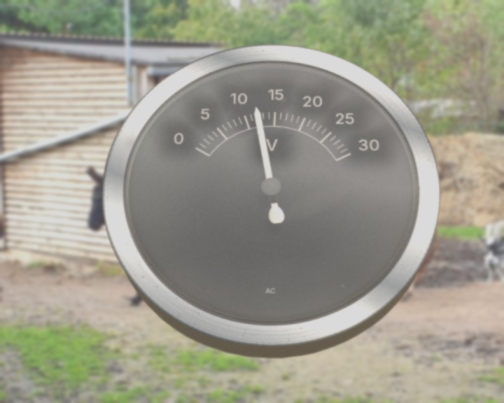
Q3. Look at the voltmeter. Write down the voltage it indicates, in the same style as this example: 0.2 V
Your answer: 12 V
